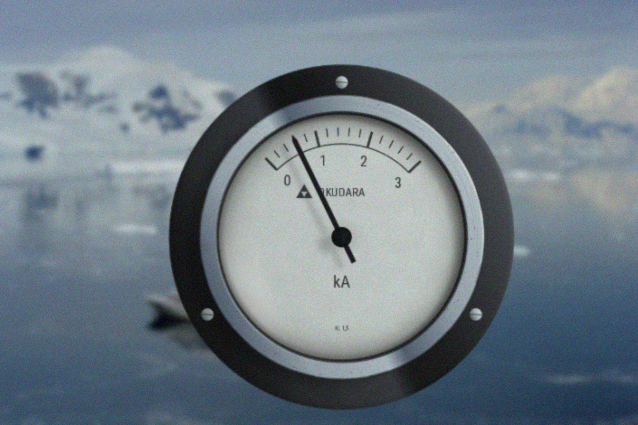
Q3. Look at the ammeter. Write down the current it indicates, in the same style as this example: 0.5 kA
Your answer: 0.6 kA
